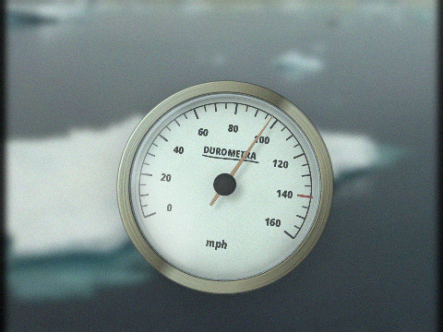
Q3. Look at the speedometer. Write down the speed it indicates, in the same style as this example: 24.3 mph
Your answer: 97.5 mph
